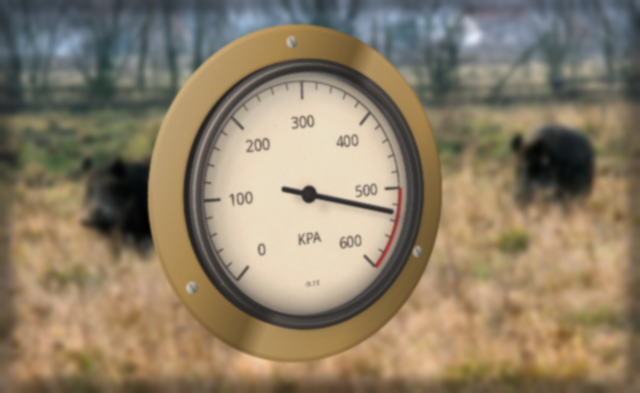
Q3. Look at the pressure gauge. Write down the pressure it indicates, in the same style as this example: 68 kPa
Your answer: 530 kPa
